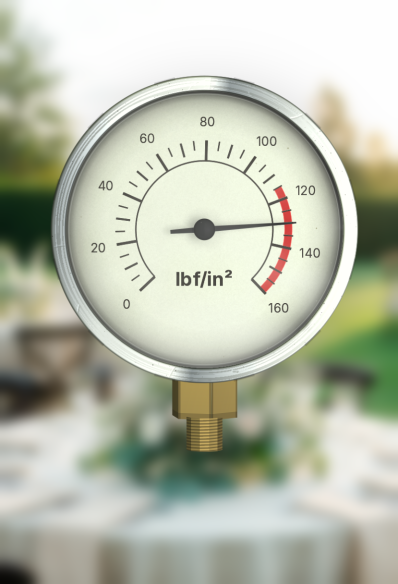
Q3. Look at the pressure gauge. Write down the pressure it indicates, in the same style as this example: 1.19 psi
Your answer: 130 psi
